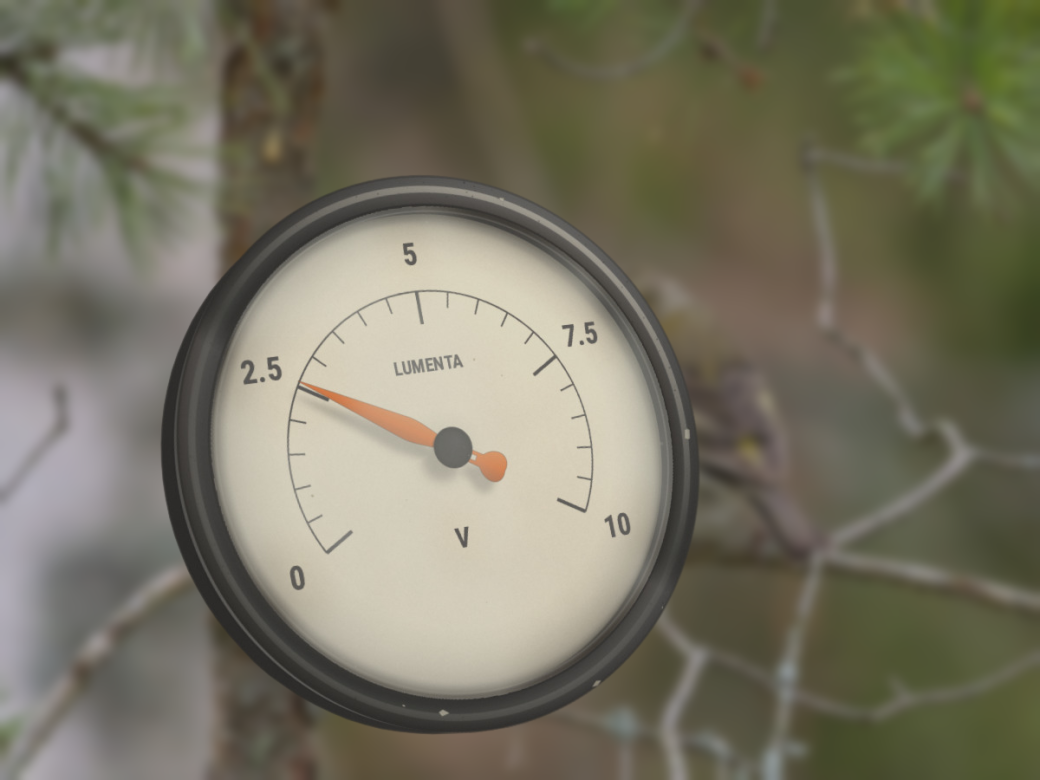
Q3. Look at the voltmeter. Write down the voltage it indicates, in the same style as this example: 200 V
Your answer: 2.5 V
